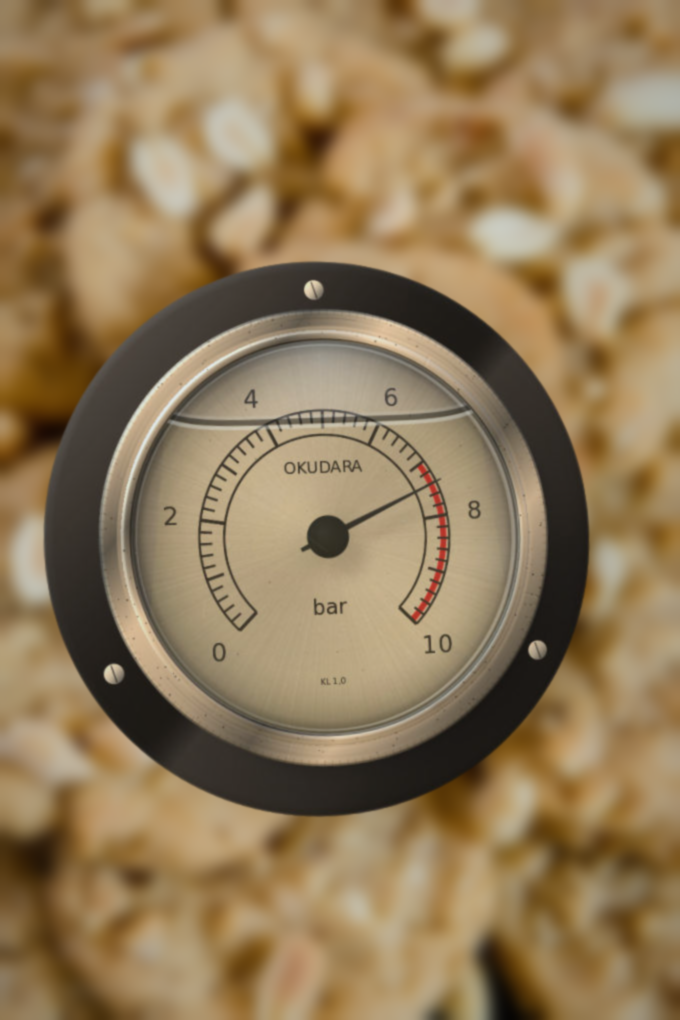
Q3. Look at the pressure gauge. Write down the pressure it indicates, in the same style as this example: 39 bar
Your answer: 7.4 bar
